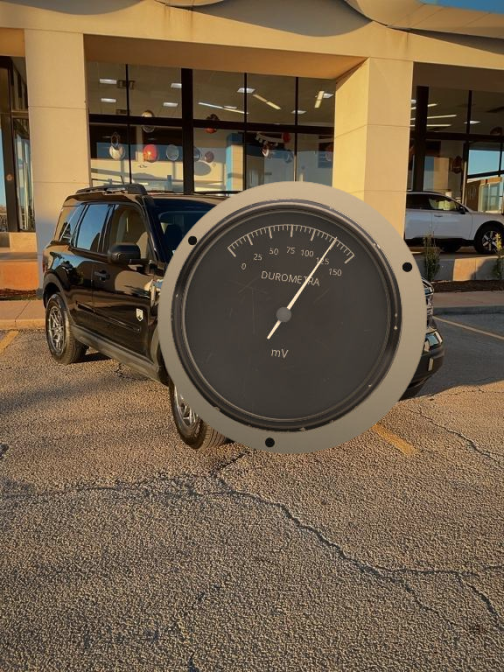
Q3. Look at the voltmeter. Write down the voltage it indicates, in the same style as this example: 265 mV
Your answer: 125 mV
